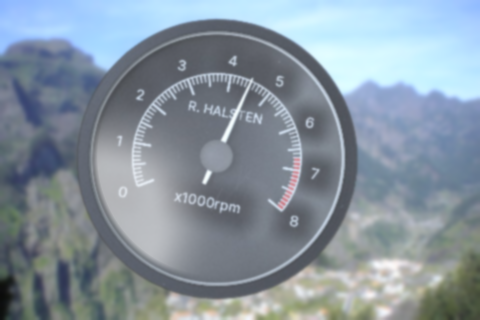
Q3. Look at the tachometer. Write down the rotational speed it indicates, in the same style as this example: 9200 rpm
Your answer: 4500 rpm
